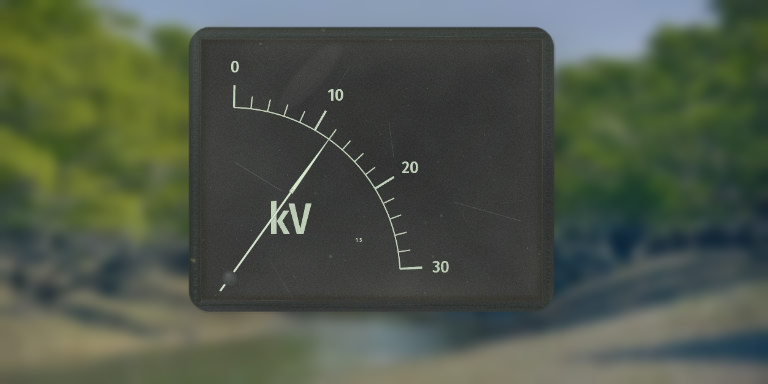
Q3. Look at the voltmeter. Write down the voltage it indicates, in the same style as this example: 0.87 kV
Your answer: 12 kV
